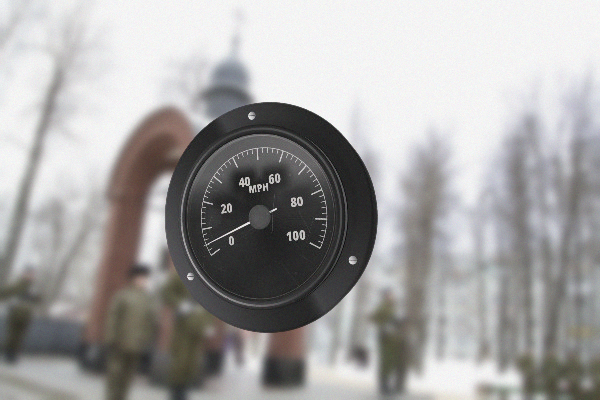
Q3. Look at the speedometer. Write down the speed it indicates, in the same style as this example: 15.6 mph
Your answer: 4 mph
